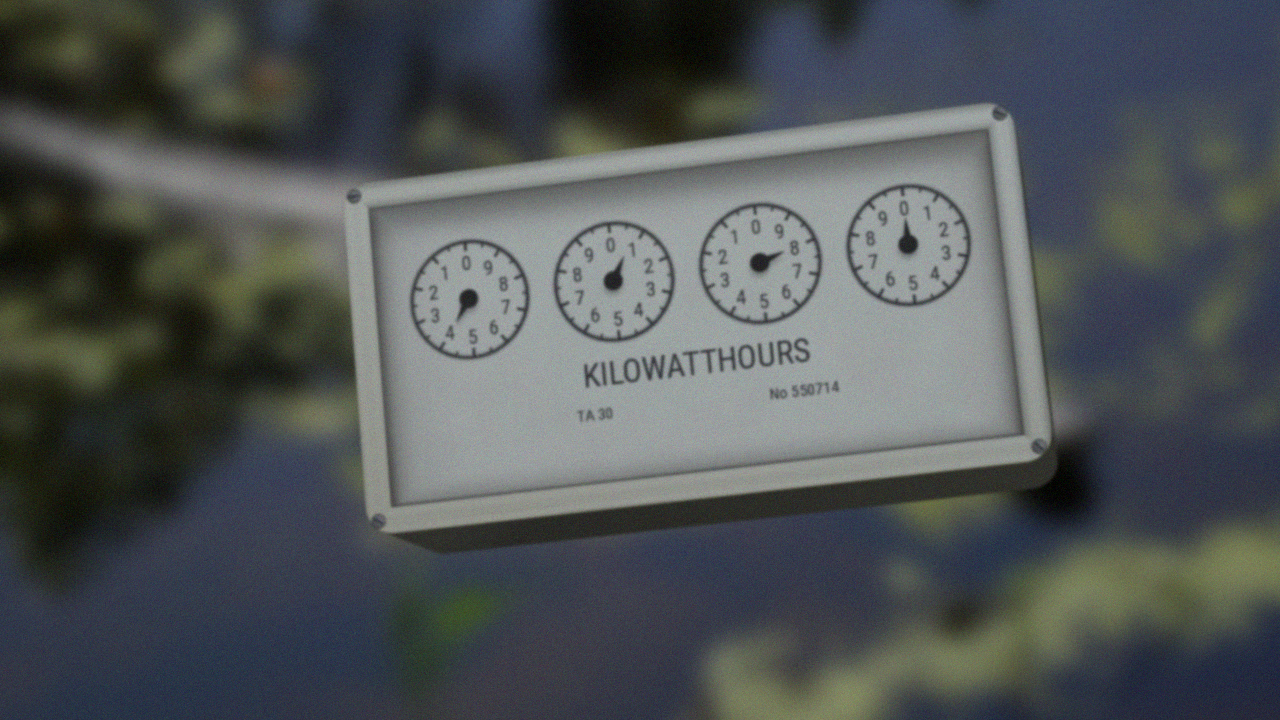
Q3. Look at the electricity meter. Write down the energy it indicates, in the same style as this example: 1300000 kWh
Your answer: 4080 kWh
